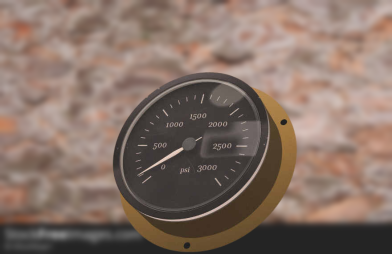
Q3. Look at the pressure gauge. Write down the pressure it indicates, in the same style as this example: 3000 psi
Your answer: 100 psi
